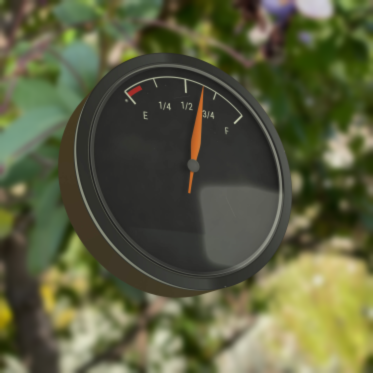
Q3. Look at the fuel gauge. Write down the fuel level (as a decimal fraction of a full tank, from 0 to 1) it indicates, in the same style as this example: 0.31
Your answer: 0.625
